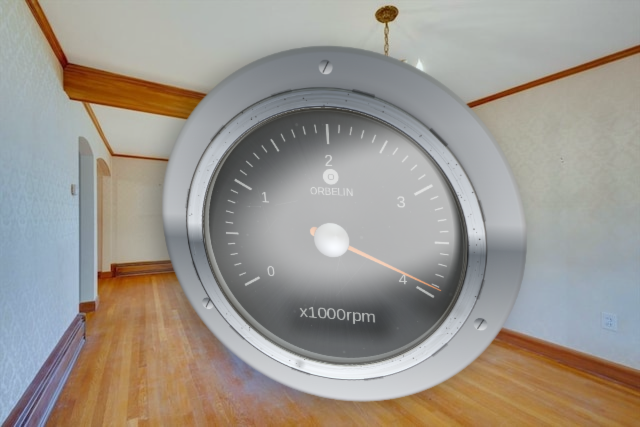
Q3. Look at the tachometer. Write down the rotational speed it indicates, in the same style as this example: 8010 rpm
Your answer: 3900 rpm
